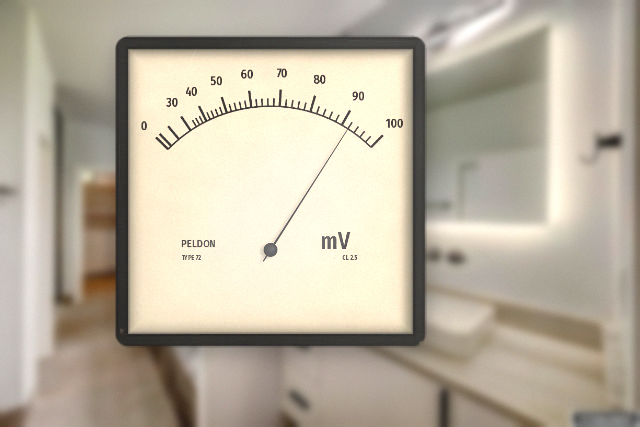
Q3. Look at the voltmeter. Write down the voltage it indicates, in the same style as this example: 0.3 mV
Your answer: 92 mV
